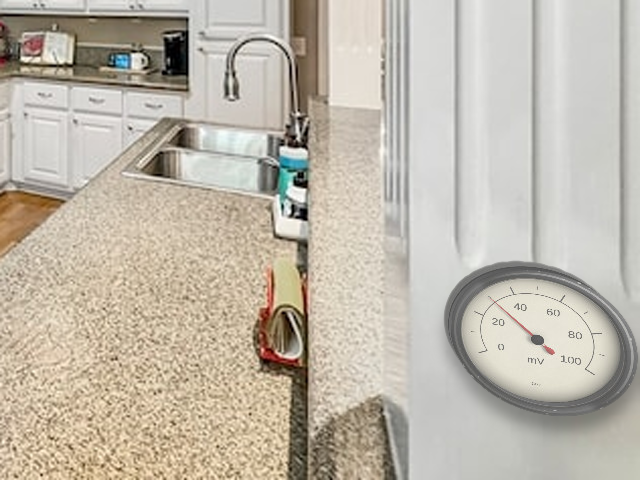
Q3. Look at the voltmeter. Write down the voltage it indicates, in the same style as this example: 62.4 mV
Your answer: 30 mV
